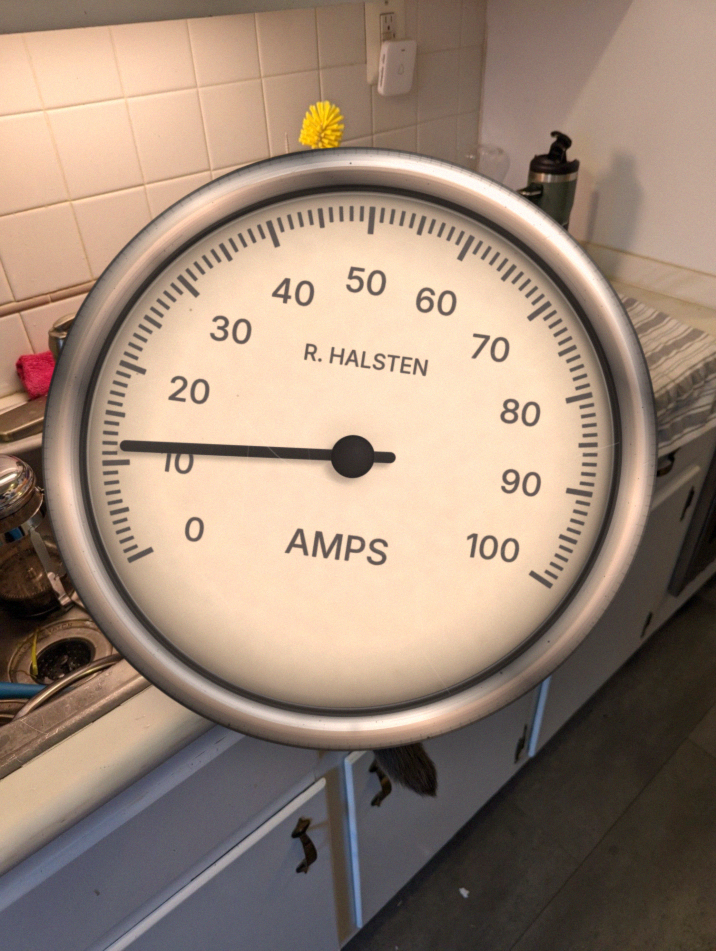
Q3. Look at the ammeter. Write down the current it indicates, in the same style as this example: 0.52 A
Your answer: 12 A
